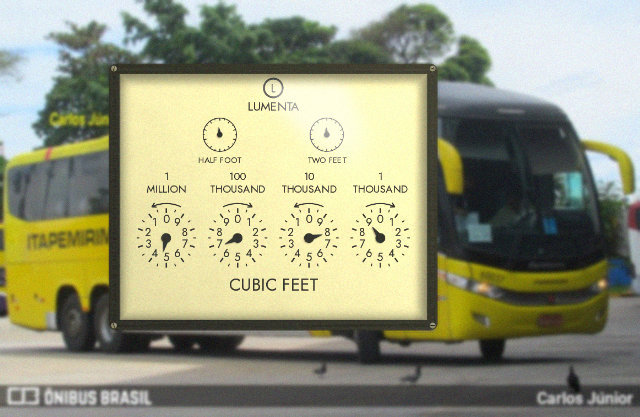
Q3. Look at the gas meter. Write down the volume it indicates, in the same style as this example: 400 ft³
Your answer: 467900 ft³
